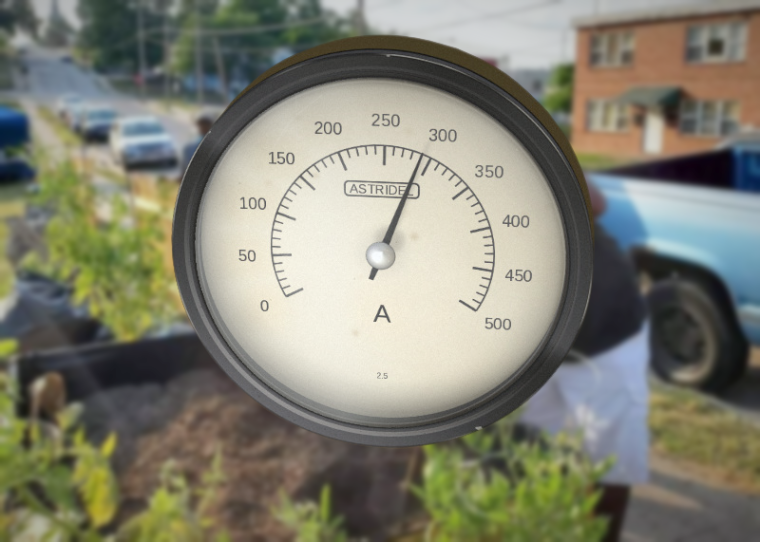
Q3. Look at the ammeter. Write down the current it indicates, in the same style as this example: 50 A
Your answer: 290 A
